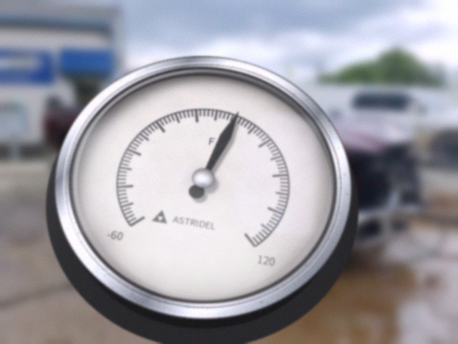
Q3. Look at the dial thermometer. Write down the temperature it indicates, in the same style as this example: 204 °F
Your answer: 40 °F
